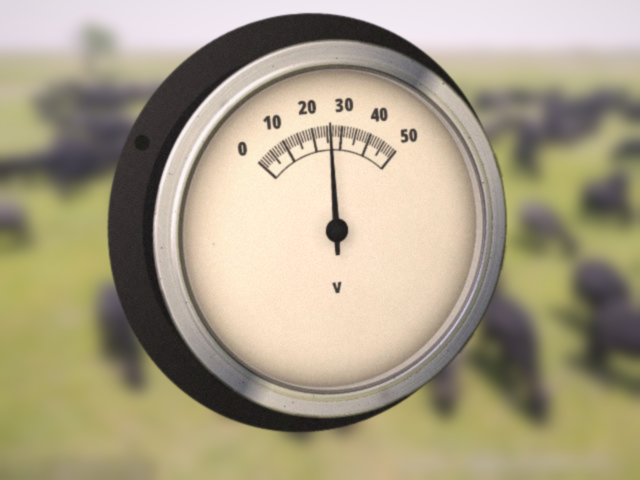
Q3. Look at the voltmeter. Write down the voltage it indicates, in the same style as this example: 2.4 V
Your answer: 25 V
